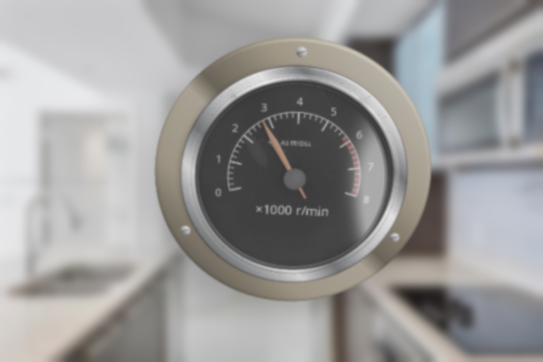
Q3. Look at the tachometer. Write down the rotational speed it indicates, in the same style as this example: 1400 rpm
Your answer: 2800 rpm
